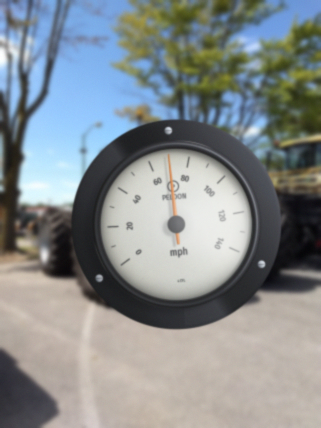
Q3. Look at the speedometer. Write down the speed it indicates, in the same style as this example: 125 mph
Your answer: 70 mph
